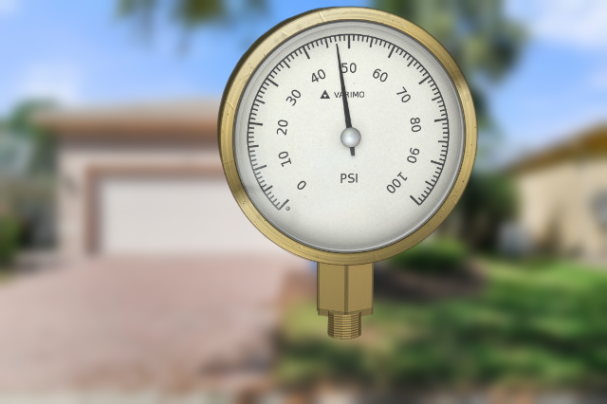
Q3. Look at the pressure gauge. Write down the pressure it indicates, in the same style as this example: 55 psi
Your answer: 47 psi
